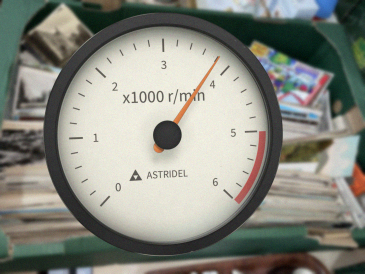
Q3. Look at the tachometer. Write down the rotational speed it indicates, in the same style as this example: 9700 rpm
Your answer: 3800 rpm
